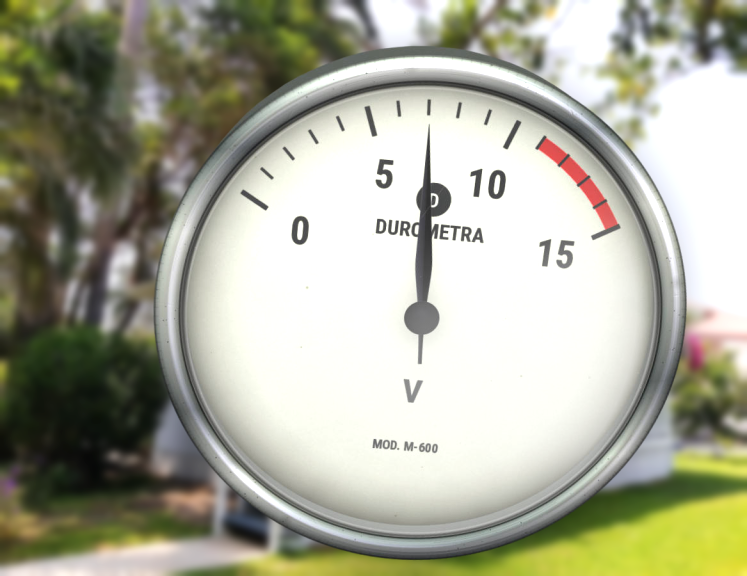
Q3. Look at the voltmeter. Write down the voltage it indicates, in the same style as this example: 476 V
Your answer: 7 V
